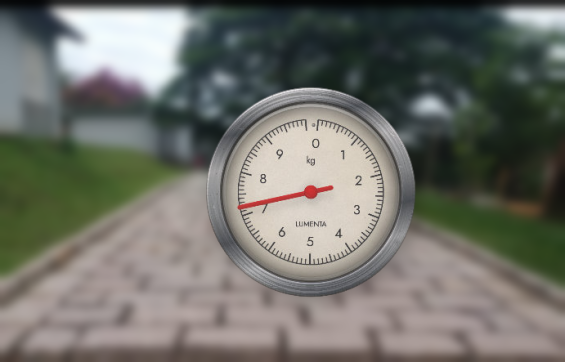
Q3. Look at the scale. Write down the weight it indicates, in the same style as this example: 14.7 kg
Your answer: 7.2 kg
